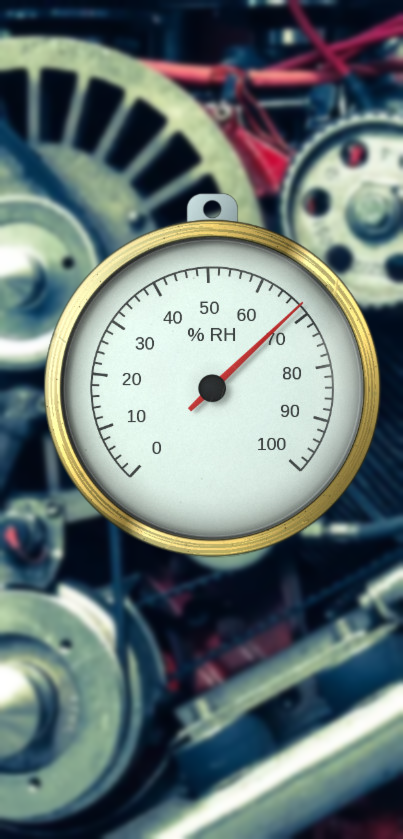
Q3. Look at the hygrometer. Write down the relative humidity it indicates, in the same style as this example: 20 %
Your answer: 68 %
